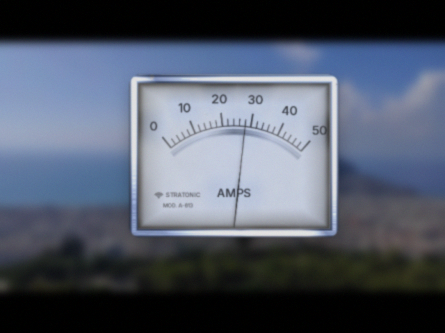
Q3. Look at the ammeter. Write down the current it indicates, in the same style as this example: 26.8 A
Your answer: 28 A
